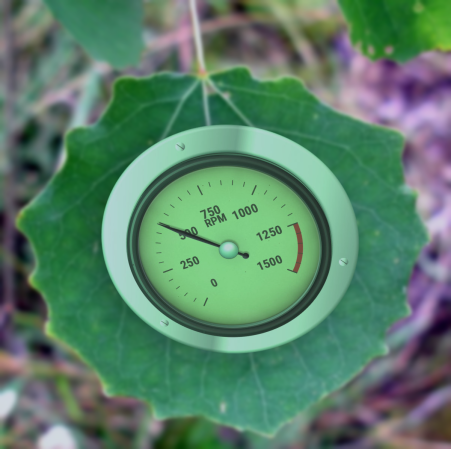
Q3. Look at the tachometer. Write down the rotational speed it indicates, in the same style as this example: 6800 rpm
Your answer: 500 rpm
